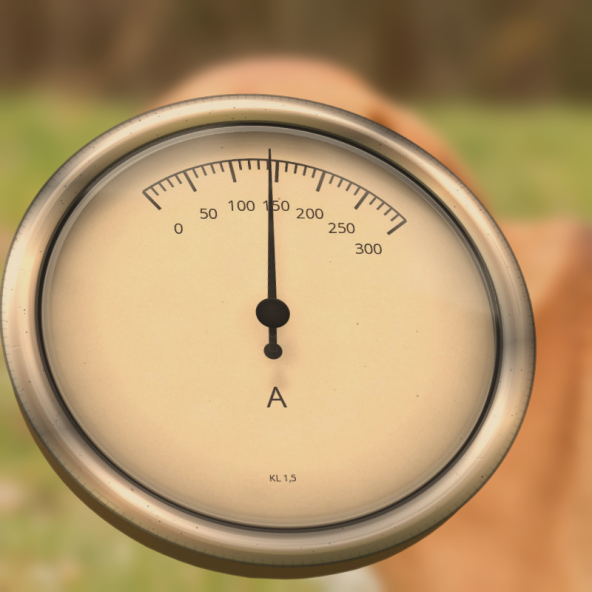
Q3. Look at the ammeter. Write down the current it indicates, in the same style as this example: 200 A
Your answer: 140 A
